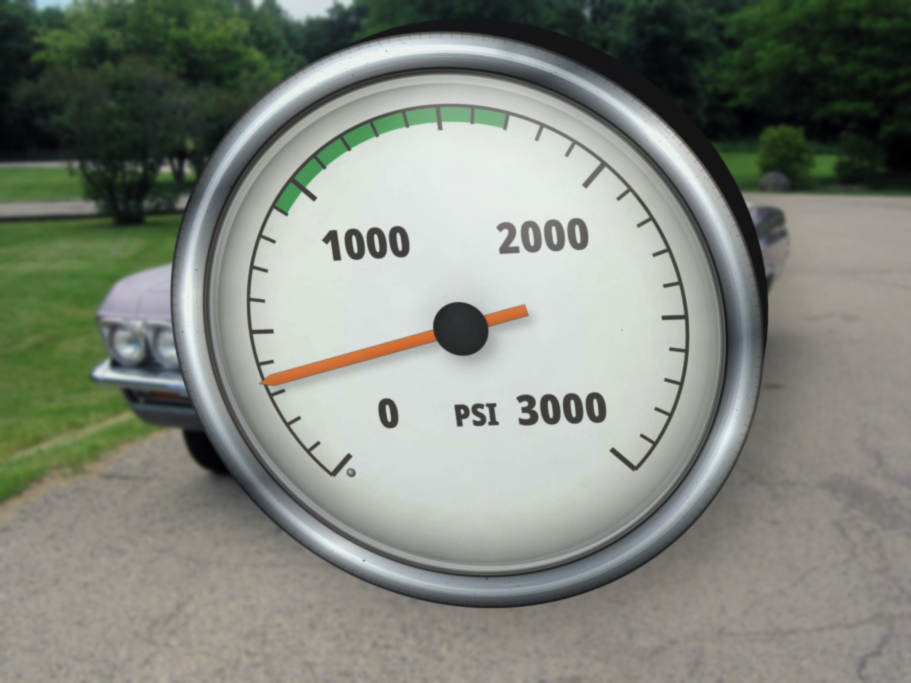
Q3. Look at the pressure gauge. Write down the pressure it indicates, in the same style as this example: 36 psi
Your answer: 350 psi
